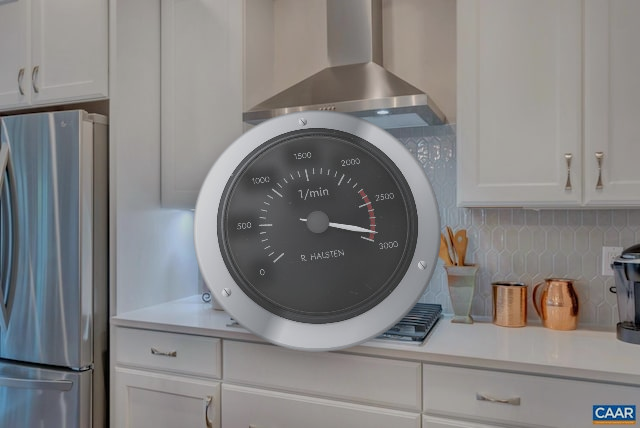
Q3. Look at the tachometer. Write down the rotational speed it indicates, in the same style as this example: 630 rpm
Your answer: 2900 rpm
